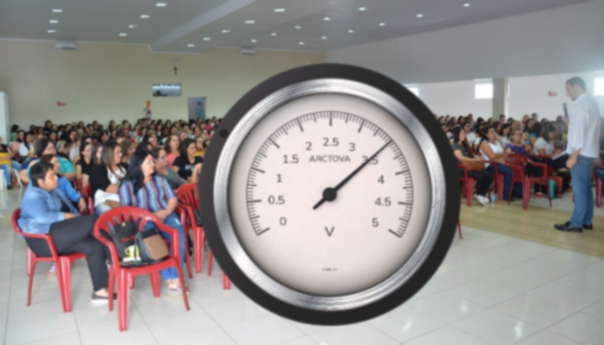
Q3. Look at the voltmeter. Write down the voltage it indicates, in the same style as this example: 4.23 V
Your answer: 3.5 V
